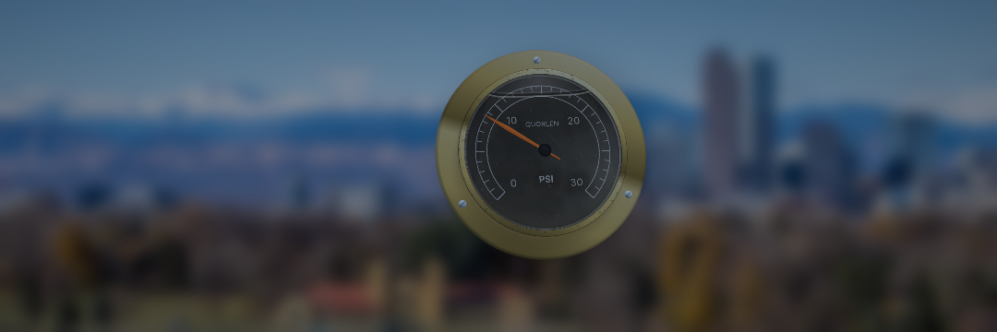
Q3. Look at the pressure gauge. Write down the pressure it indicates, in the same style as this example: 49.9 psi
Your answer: 8.5 psi
